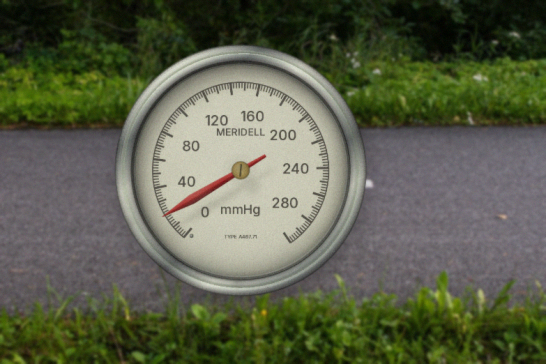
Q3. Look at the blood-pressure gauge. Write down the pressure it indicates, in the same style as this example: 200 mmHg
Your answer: 20 mmHg
